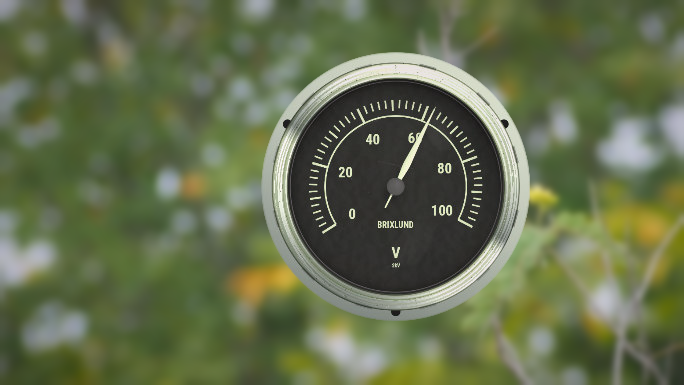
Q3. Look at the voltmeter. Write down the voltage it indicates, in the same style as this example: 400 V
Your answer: 62 V
